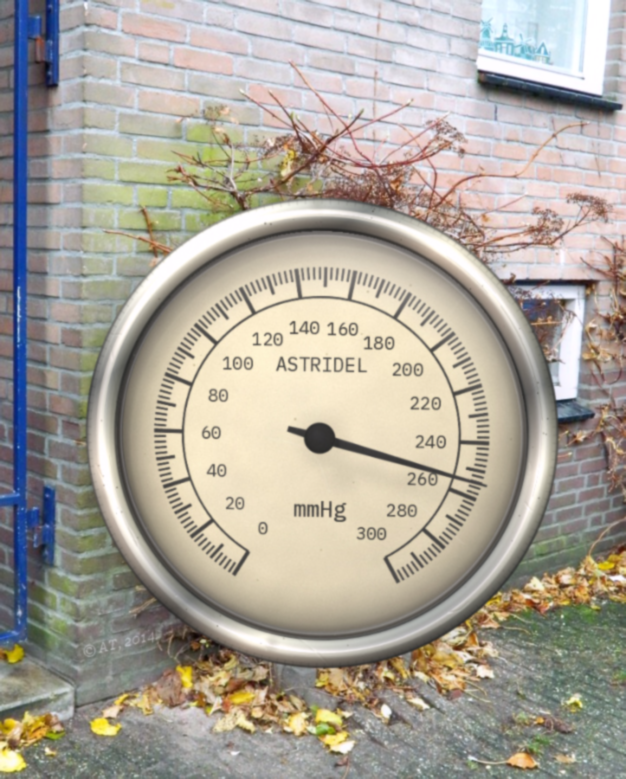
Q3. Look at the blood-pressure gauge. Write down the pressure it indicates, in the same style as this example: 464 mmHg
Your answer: 254 mmHg
